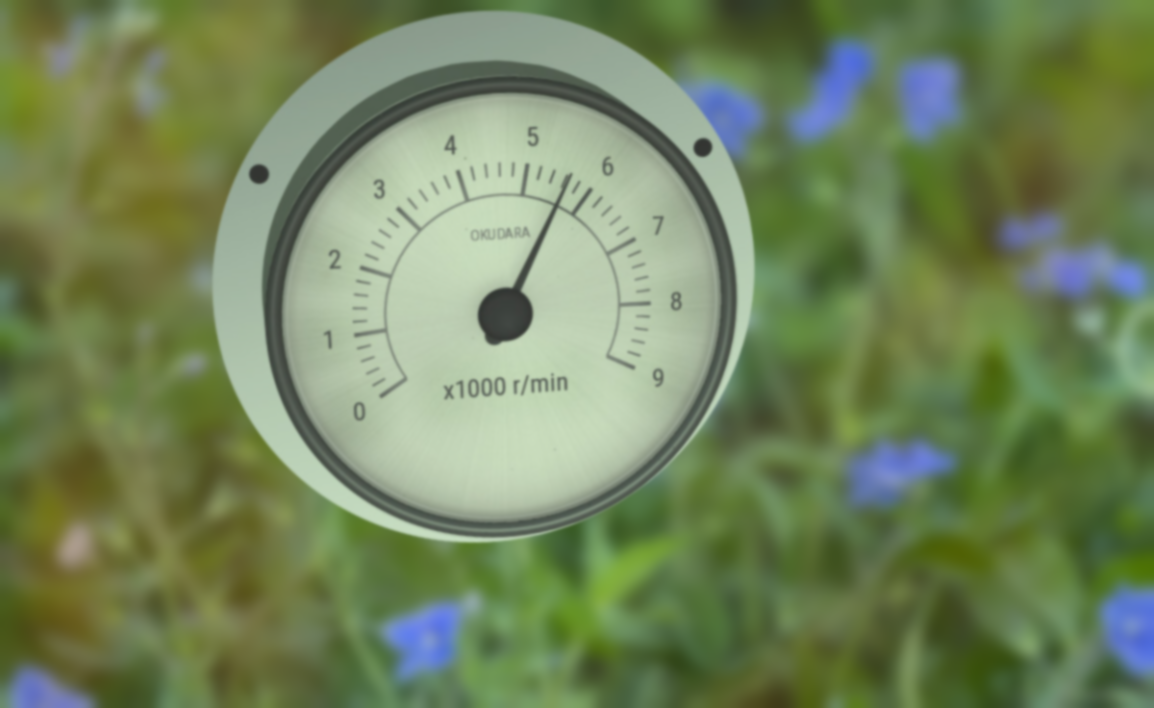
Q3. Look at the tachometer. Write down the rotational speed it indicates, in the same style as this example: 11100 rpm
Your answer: 5600 rpm
